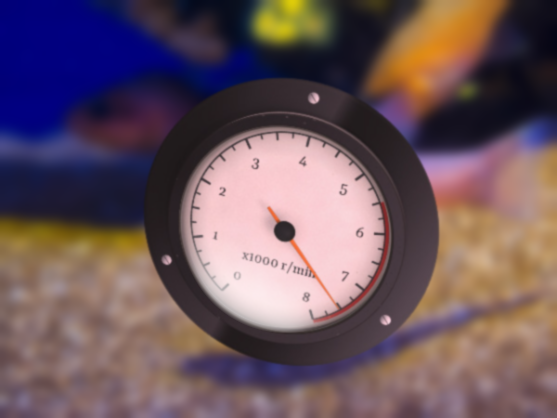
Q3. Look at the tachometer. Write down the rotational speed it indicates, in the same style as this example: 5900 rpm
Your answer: 7500 rpm
